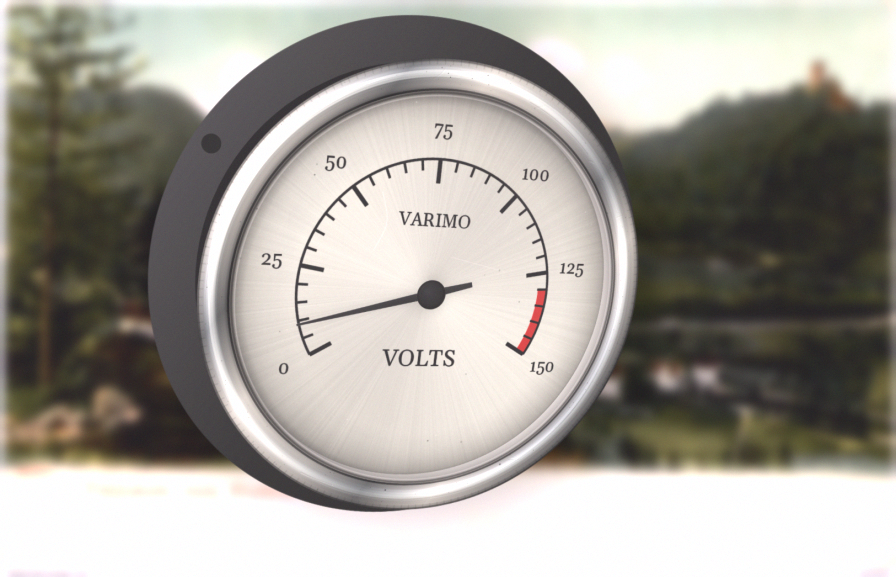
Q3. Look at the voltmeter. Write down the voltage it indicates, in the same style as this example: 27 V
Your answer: 10 V
